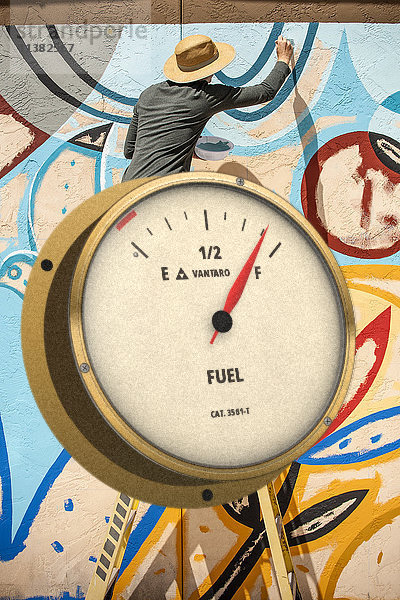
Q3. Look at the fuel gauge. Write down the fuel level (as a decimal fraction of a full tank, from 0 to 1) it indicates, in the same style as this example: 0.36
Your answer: 0.875
